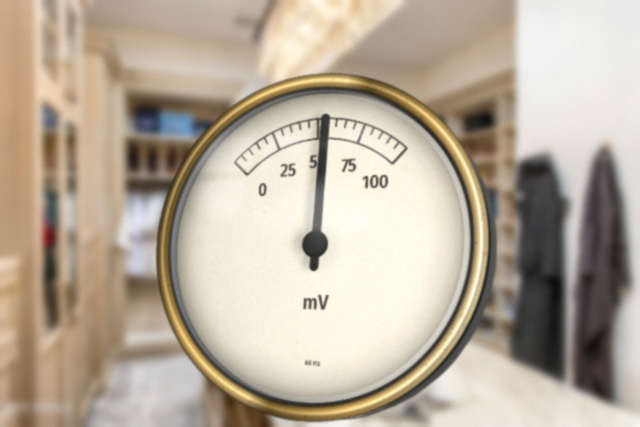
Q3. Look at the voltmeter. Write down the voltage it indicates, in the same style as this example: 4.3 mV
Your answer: 55 mV
